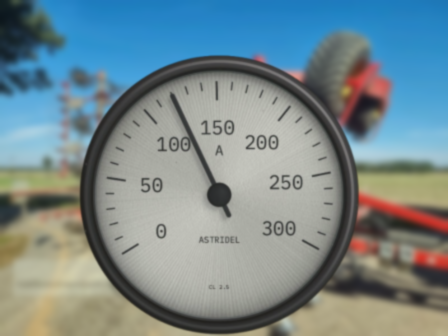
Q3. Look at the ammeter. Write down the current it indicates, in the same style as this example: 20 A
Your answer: 120 A
